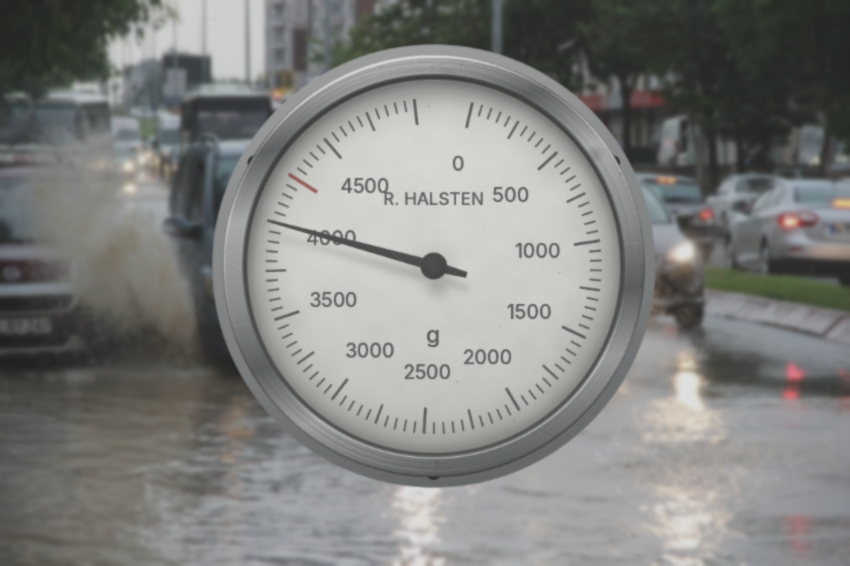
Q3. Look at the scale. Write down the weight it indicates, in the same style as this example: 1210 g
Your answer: 4000 g
